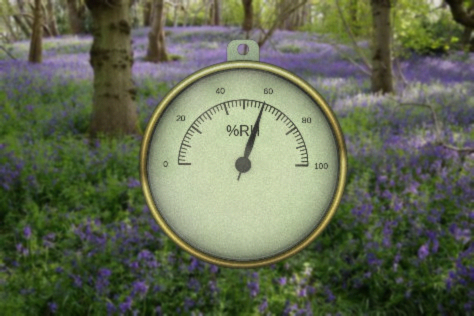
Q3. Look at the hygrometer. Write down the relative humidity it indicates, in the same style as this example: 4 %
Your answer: 60 %
